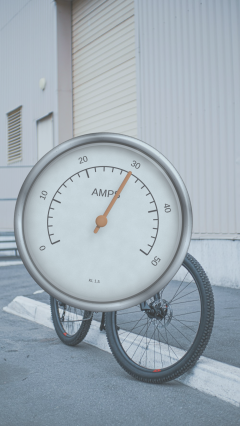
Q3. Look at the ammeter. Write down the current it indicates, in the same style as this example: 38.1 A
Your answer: 30 A
